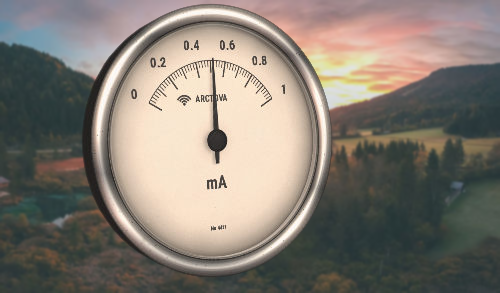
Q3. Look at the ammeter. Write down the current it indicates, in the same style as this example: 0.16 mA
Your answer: 0.5 mA
